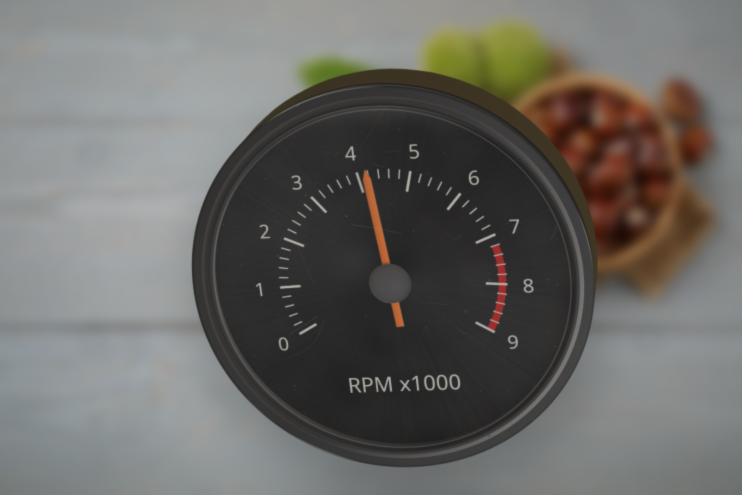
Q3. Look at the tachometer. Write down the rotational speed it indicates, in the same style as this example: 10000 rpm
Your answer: 4200 rpm
